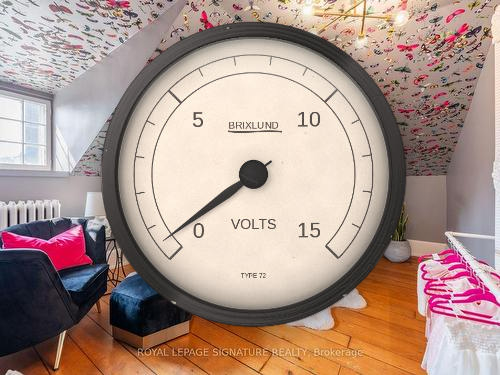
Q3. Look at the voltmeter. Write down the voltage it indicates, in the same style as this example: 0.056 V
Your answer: 0.5 V
